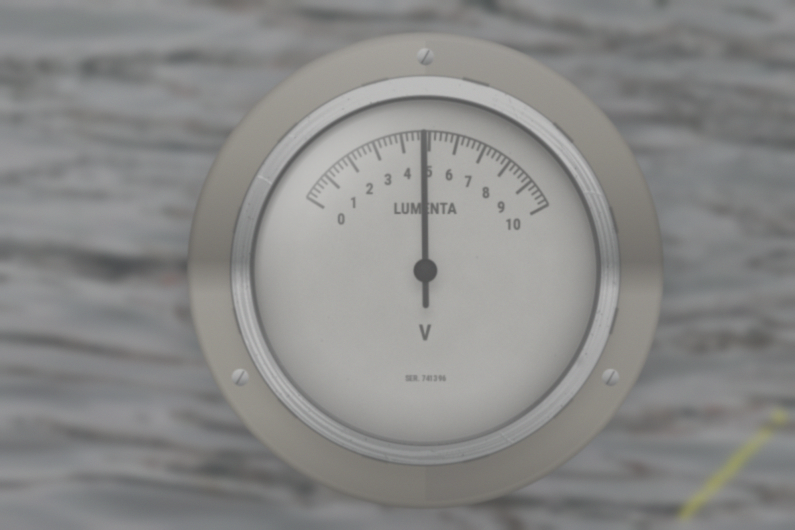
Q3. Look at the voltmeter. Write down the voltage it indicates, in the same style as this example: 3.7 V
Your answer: 4.8 V
